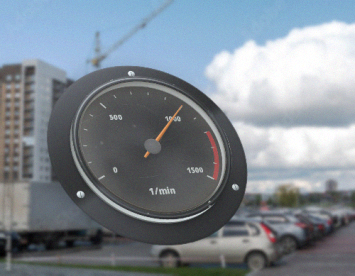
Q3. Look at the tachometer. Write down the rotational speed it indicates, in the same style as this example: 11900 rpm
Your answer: 1000 rpm
